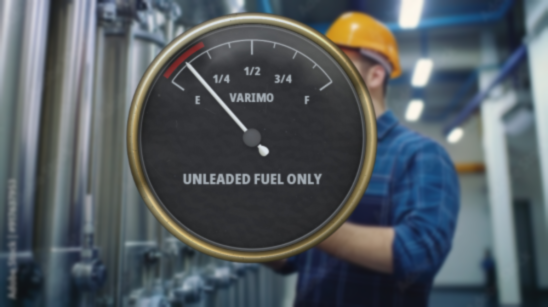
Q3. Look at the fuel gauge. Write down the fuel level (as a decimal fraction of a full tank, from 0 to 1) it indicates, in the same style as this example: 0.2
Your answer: 0.125
